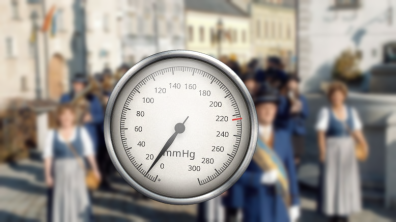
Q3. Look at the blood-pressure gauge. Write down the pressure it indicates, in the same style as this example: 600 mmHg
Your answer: 10 mmHg
